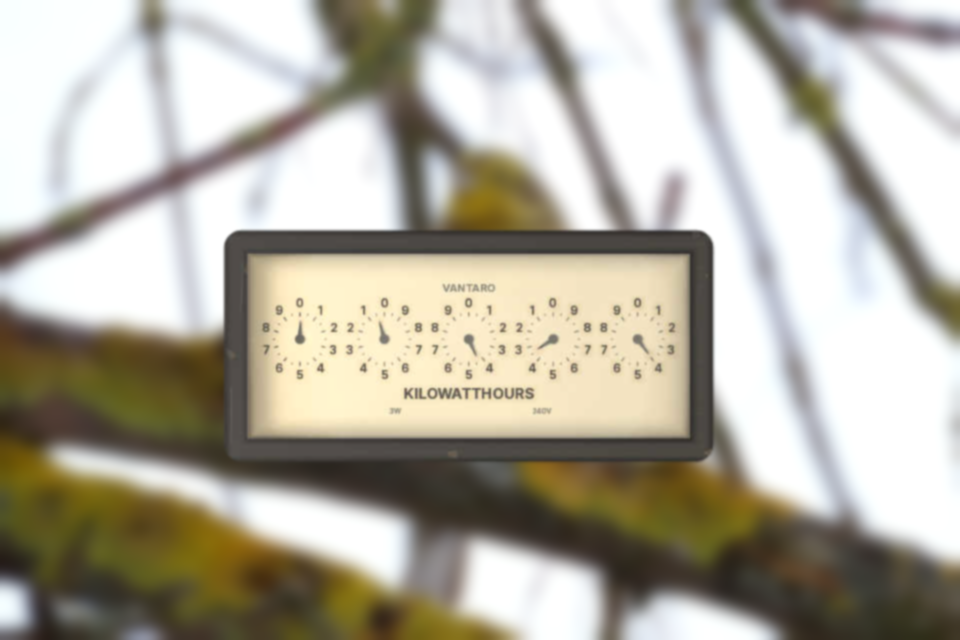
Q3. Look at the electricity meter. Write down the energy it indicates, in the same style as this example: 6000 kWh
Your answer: 434 kWh
